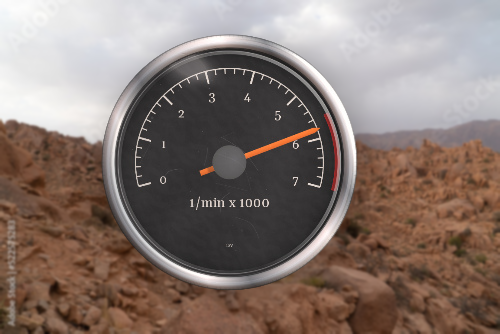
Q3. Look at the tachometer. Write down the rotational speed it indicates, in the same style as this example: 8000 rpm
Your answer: 5800 rpm
